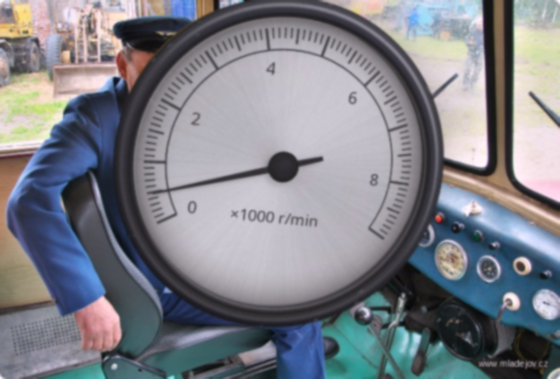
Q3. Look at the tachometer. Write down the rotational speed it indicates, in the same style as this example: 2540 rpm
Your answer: 500 rpm
